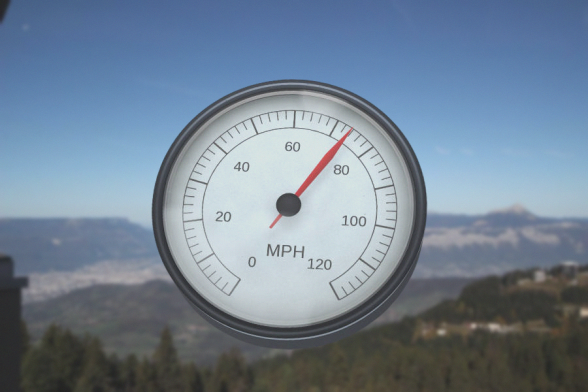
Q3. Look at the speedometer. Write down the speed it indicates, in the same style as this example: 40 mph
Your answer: 74 mph
